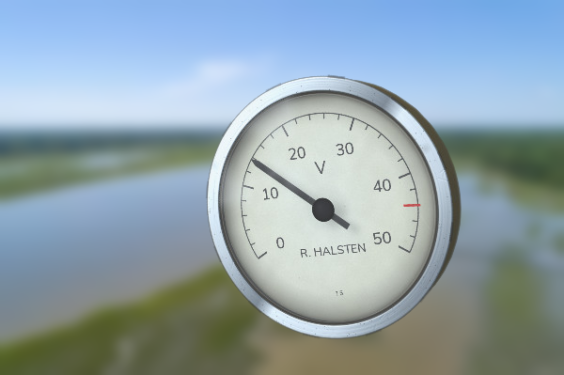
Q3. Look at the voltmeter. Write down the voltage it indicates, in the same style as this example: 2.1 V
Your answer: 14 V
